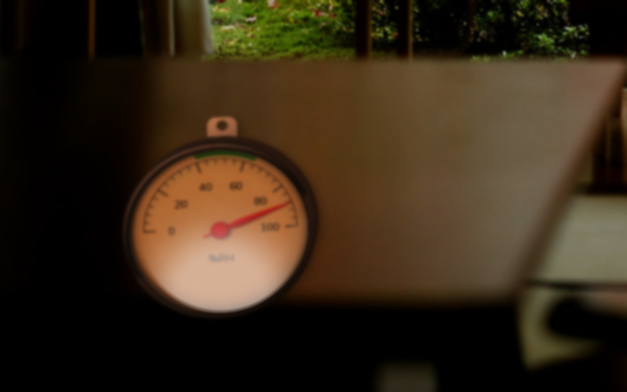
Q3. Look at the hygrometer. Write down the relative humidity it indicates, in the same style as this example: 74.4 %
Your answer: 88 %
